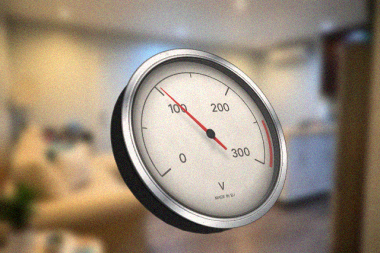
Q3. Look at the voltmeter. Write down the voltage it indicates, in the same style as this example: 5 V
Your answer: 100 V
